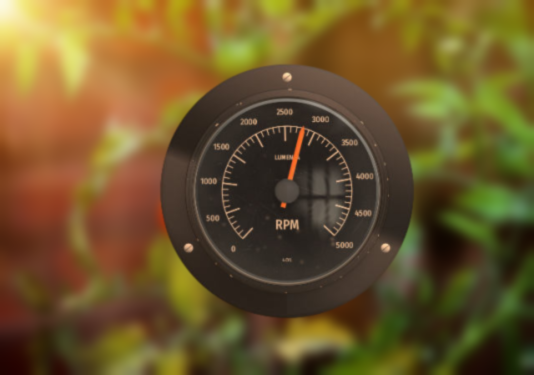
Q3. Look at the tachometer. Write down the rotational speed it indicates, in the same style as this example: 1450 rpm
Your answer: 2800 rpm
